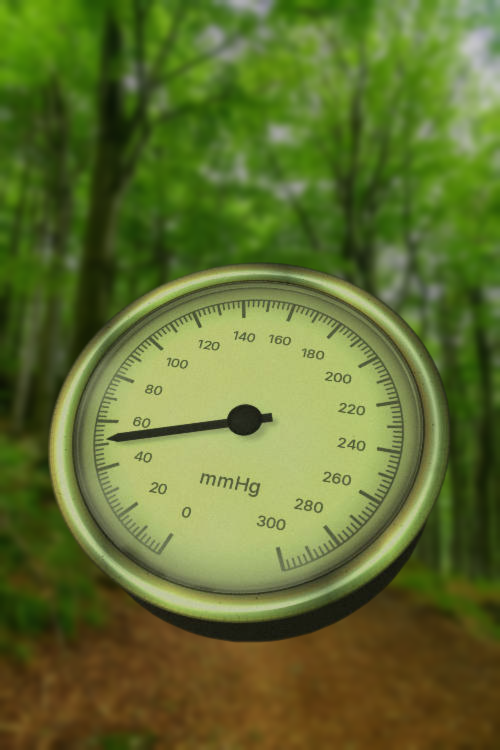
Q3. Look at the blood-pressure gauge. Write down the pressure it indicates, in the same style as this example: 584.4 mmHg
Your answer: 50 mmHg
